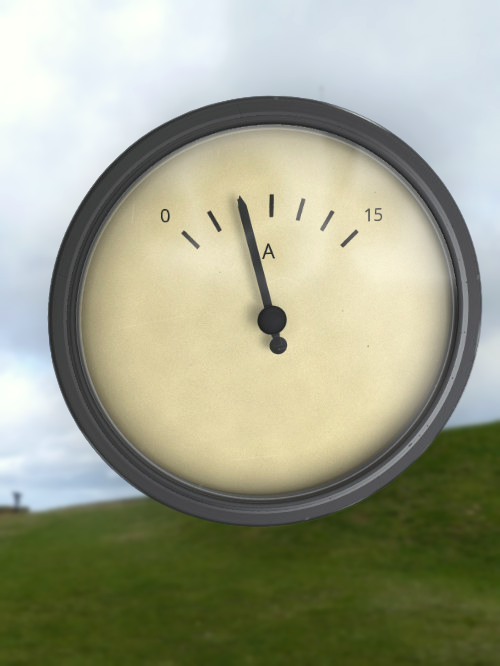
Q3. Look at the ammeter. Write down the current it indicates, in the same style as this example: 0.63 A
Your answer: 5 A
